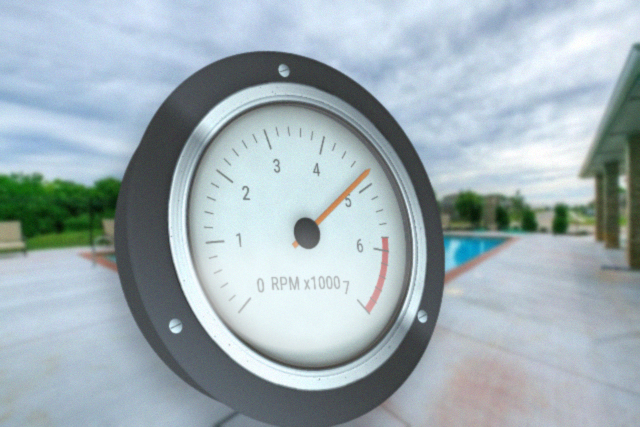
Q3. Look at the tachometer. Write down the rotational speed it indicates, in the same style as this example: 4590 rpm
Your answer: 4800 rpm
